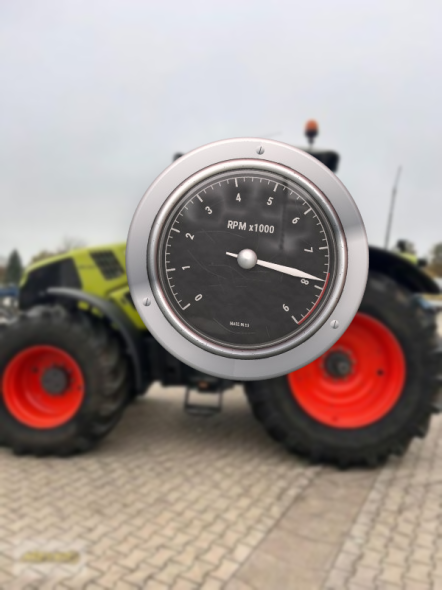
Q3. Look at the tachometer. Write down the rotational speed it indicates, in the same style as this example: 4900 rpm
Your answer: 7800 rpm
